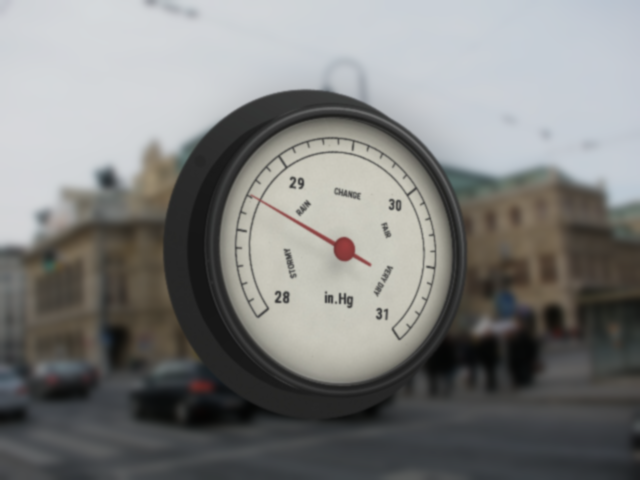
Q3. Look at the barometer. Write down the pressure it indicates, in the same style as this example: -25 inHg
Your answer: 28.7 inHg
